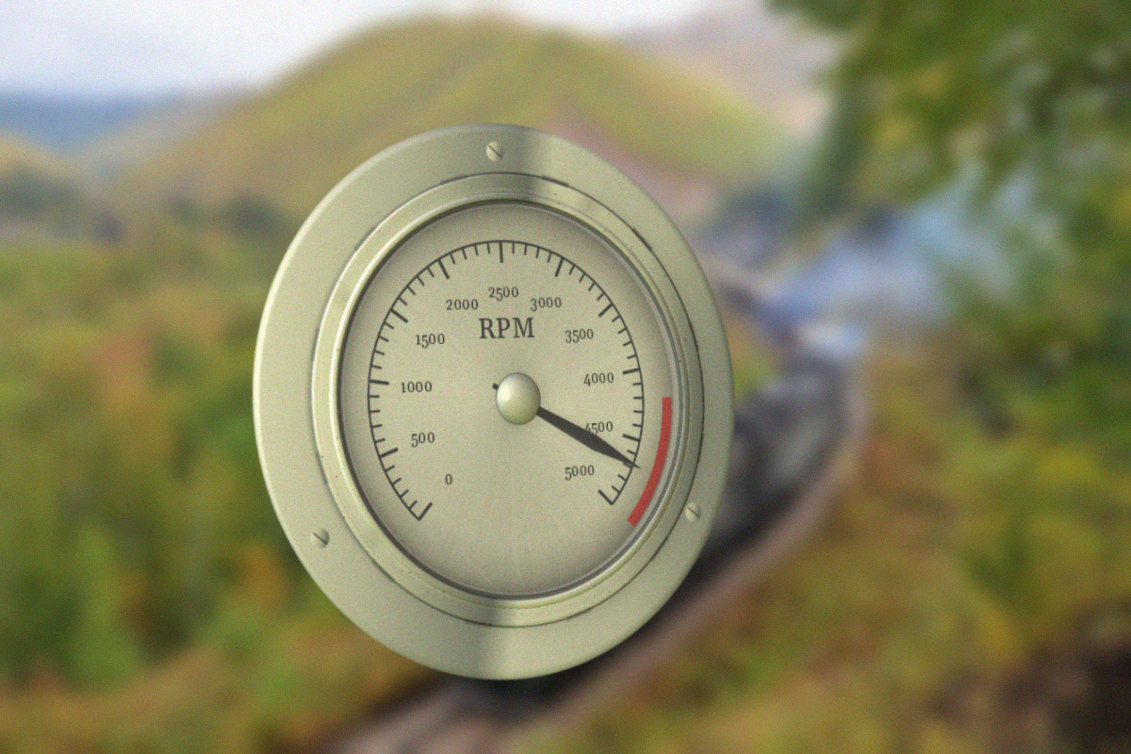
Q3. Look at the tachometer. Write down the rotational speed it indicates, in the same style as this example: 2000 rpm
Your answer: 4700 rpm
